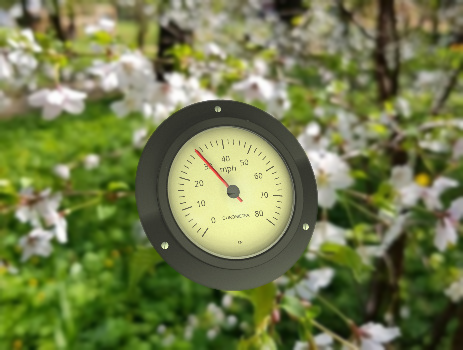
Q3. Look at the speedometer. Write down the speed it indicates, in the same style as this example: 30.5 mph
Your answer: 30 mph
